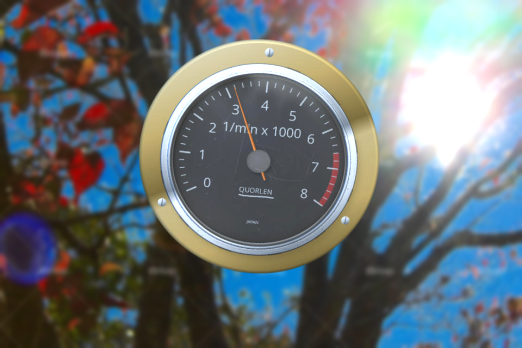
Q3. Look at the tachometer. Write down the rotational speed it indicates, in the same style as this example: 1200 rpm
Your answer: 3200 rpm
